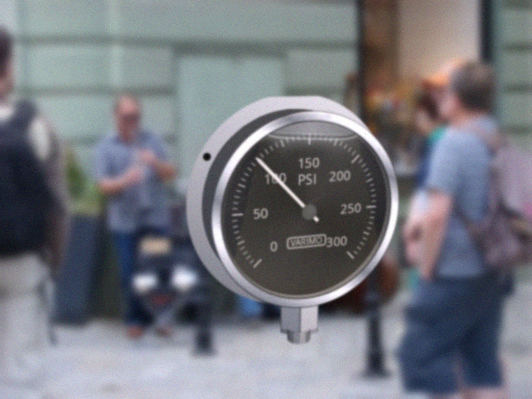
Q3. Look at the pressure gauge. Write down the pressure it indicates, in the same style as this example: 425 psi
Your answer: 100 psi
